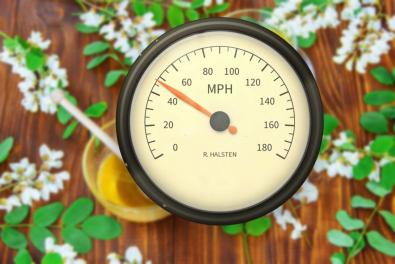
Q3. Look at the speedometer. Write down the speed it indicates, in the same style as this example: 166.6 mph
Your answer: 47.5 mph
